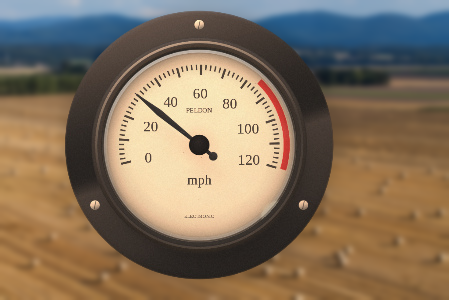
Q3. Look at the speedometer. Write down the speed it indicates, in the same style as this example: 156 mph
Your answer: 30 mph
